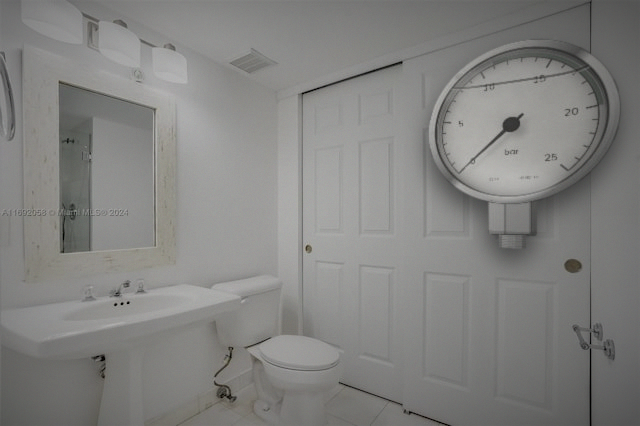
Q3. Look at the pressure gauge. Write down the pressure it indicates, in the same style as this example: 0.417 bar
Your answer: 0 bar
